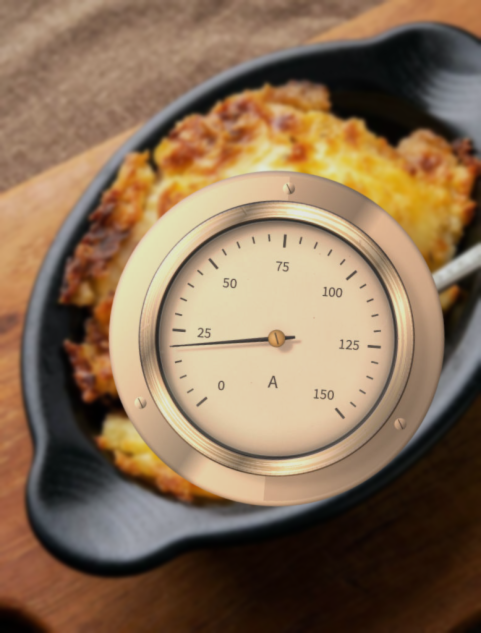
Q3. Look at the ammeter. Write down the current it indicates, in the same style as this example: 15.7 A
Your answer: 20 A
